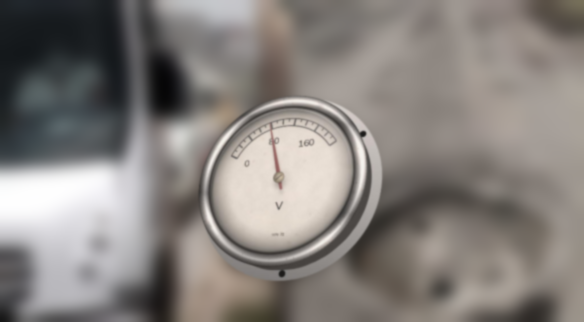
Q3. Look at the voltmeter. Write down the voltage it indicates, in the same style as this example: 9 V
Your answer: 80 V
